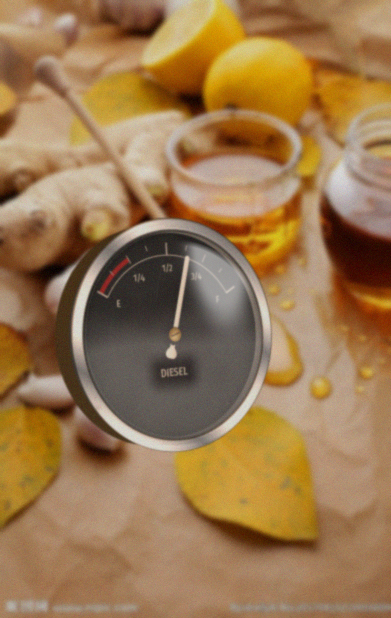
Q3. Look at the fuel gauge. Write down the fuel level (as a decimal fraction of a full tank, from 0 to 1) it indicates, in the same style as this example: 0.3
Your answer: 0.625
